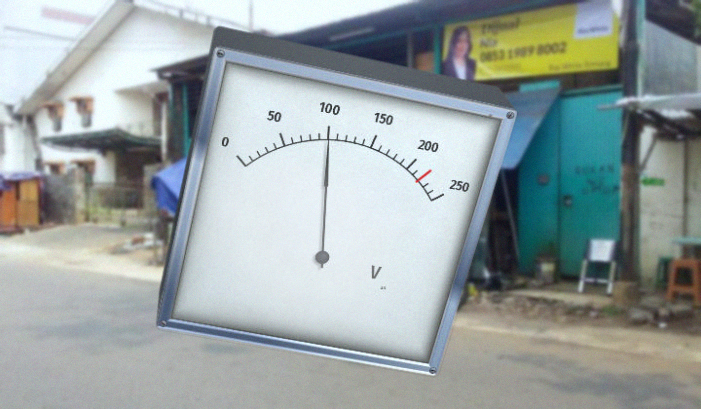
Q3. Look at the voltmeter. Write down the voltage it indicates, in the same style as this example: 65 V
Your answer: 100 V
